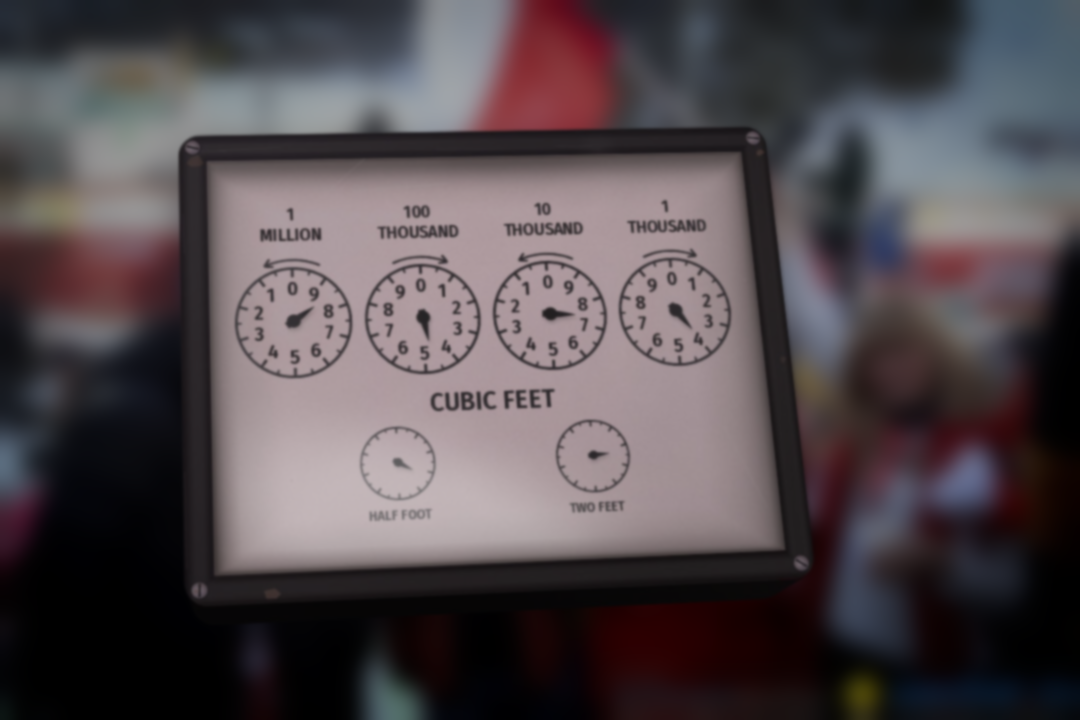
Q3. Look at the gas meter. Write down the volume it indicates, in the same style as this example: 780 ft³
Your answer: 847400 ft³
